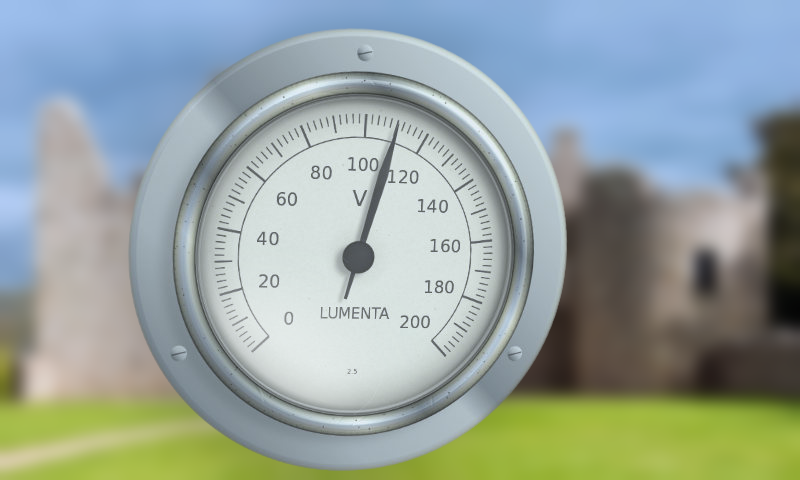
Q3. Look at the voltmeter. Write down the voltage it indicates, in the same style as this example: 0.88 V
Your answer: 110 V
